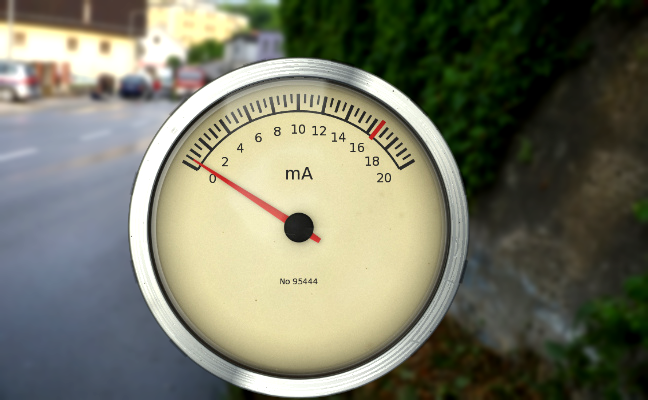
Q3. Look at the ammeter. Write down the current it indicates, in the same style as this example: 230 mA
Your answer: 0.5 mA
